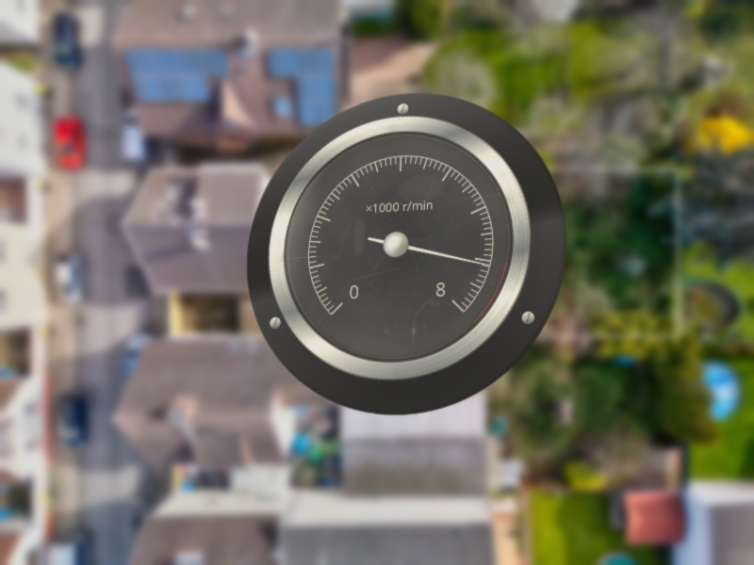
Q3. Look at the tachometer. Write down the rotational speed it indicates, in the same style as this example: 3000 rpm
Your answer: 7100 rpm
